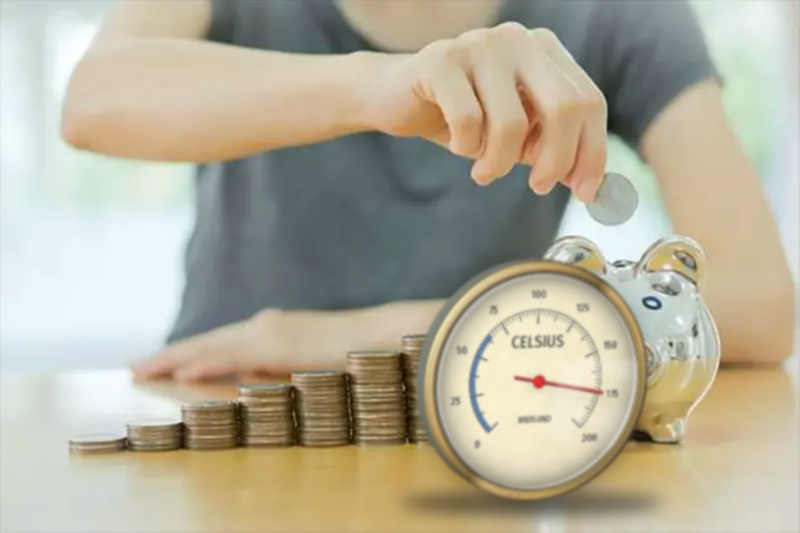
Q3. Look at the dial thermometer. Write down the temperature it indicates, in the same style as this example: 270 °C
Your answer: 175 °C
